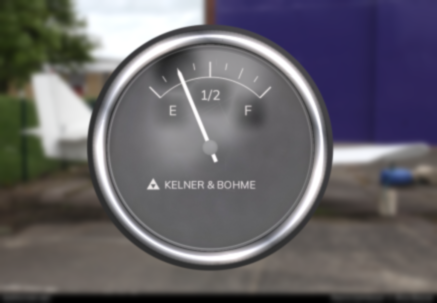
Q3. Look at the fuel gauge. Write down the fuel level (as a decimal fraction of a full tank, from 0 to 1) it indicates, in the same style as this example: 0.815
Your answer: 0.25
